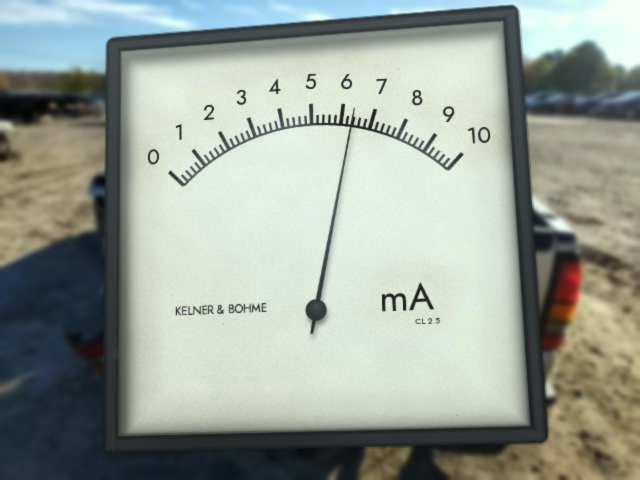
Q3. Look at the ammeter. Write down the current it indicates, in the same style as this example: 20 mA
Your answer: 6.4 mA
